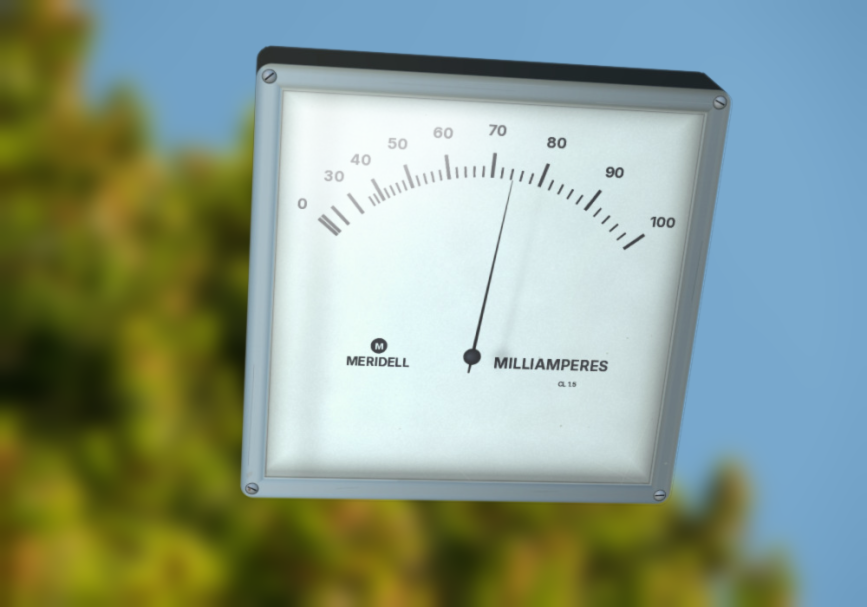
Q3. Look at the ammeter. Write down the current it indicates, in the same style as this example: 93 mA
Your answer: 74 mA
